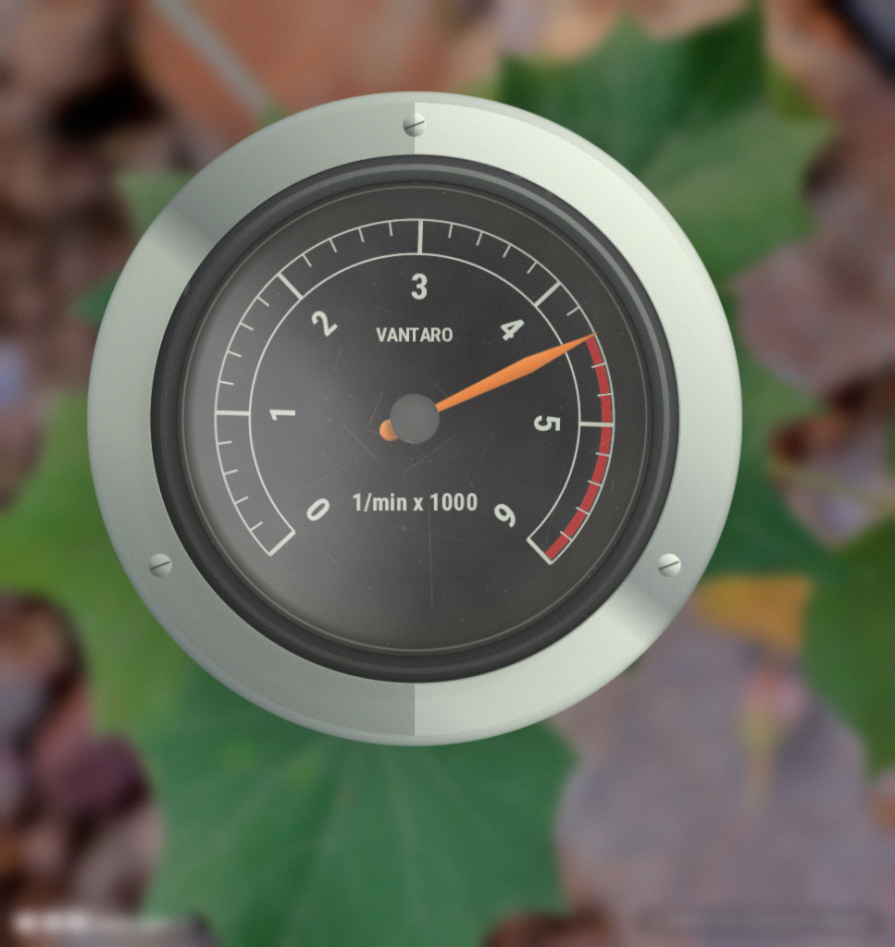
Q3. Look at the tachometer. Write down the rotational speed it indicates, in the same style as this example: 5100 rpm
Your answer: 4400 rpm
